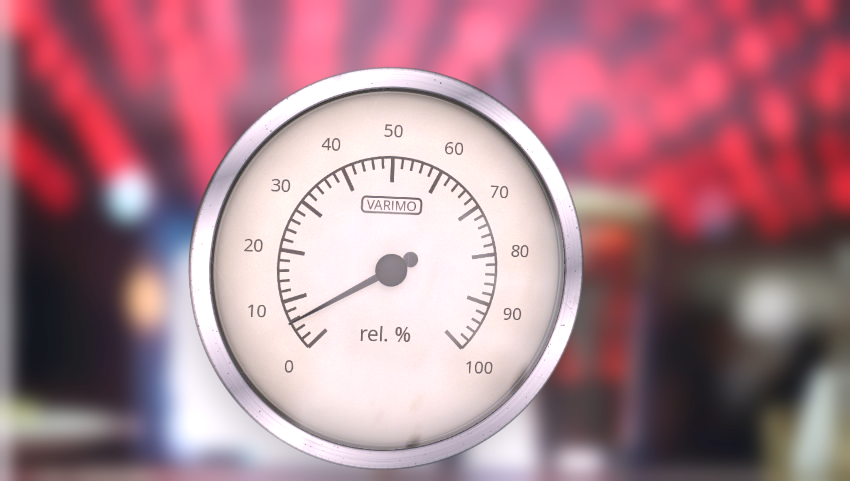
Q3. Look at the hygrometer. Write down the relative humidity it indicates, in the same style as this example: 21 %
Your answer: 6 %
